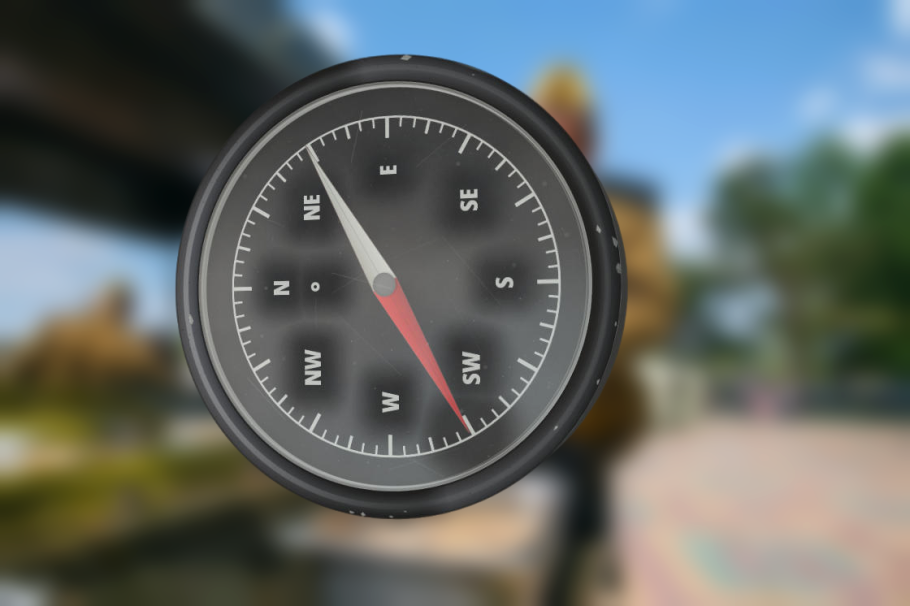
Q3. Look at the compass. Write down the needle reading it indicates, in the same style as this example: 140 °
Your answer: 240 °
